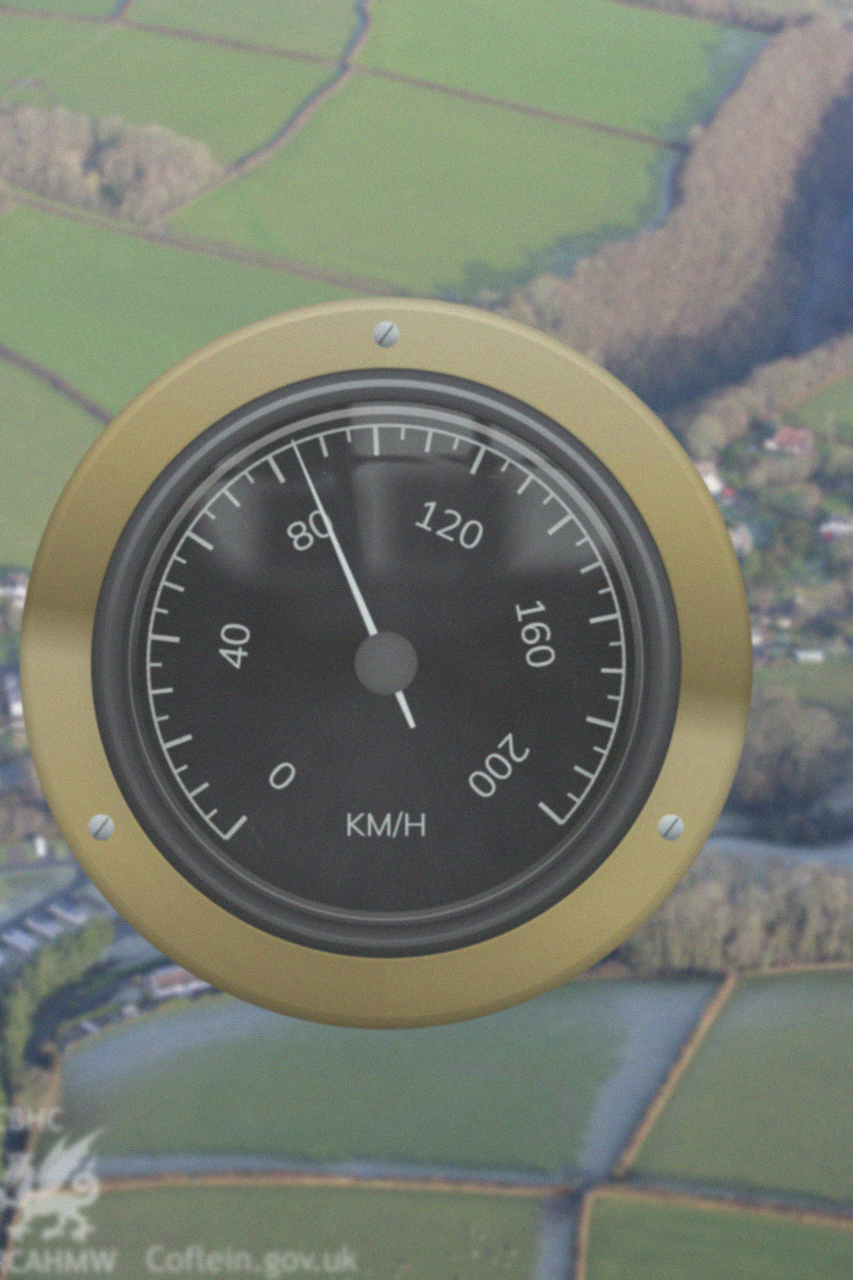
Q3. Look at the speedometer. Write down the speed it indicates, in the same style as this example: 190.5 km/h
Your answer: 85 km/h
